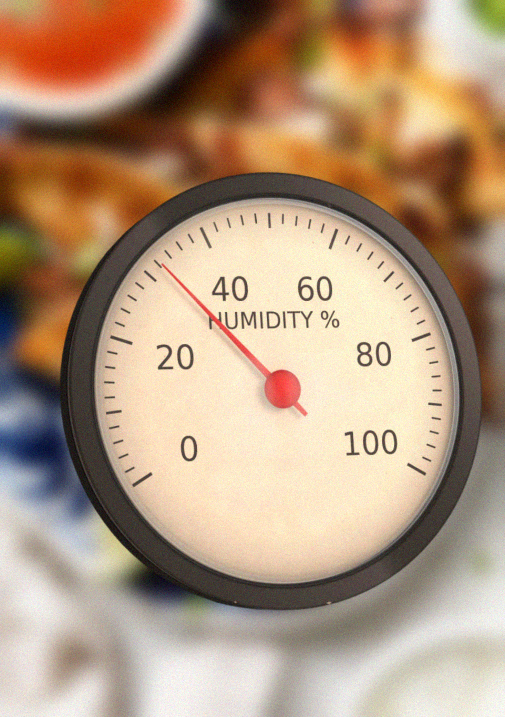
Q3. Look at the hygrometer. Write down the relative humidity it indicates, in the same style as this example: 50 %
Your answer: 32 %
